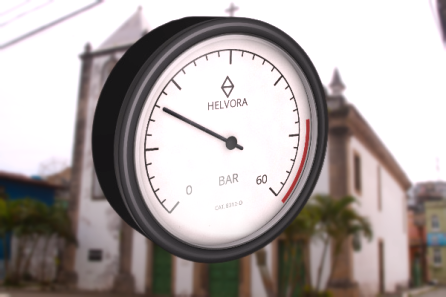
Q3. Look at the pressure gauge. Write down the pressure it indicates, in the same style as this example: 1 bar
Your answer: 16 bar
